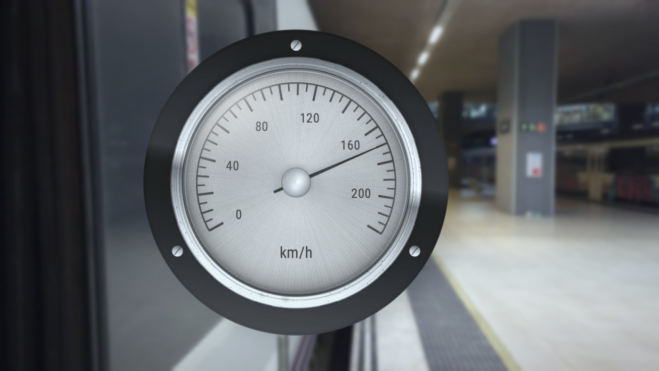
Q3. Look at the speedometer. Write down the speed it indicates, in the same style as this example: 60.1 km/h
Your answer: 170 km/h
